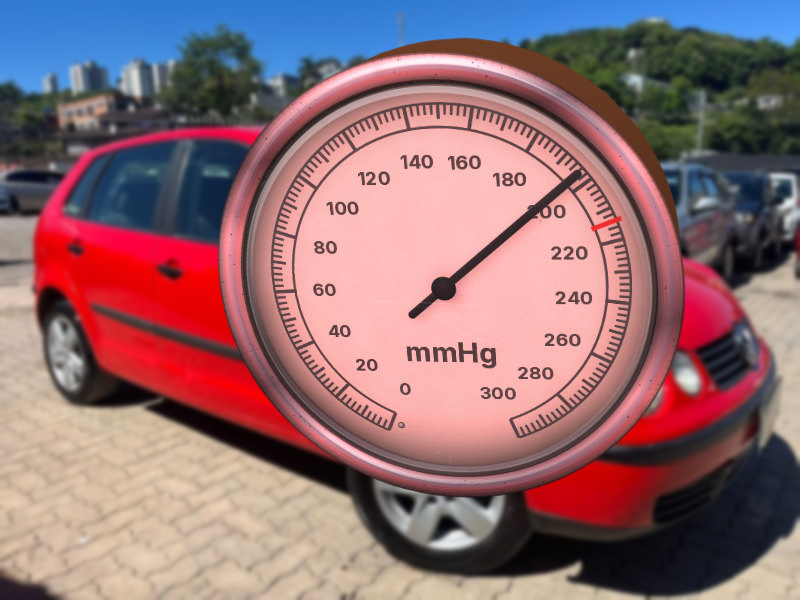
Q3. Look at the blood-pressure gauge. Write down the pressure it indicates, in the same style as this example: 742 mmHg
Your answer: 196 mmHg
